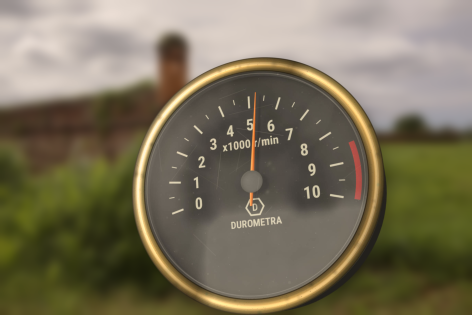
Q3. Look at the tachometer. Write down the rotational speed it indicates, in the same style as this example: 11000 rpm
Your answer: 5250 rpm
